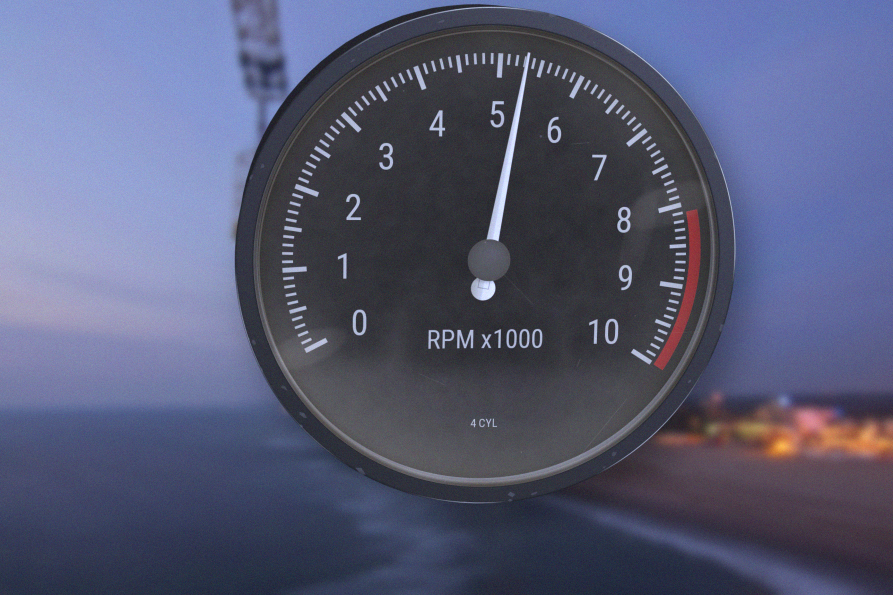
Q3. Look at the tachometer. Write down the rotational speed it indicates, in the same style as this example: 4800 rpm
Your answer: 5300 rpm
